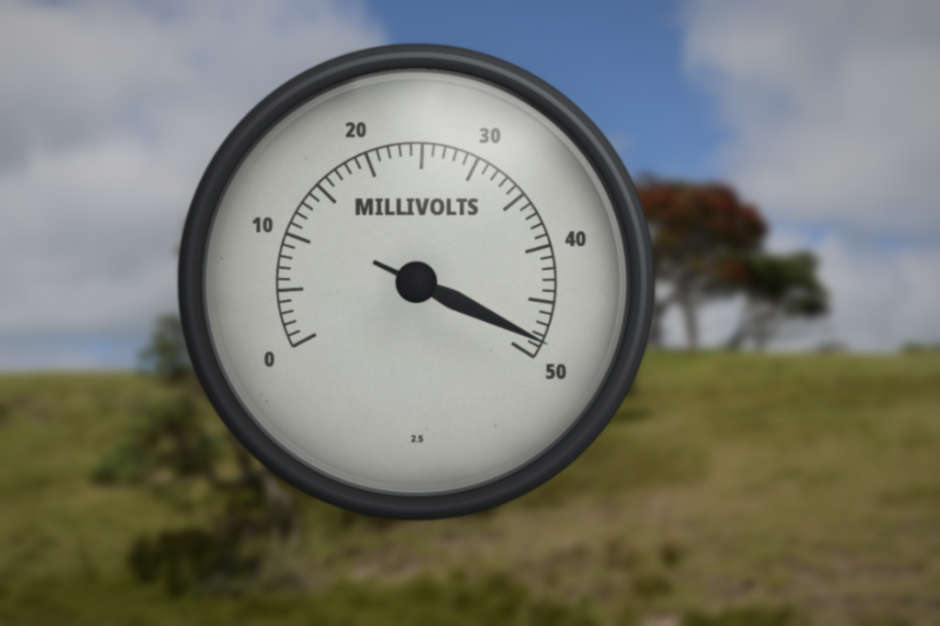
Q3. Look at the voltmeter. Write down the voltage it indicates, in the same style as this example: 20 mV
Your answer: 48.5 mV
